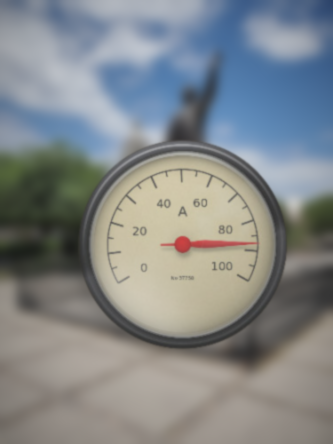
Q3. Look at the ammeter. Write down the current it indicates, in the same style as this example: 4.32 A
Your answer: 87.5 A
